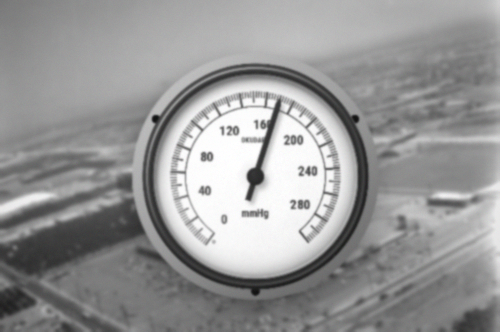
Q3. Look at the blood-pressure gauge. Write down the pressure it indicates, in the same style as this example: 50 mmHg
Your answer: 170 mmHg
